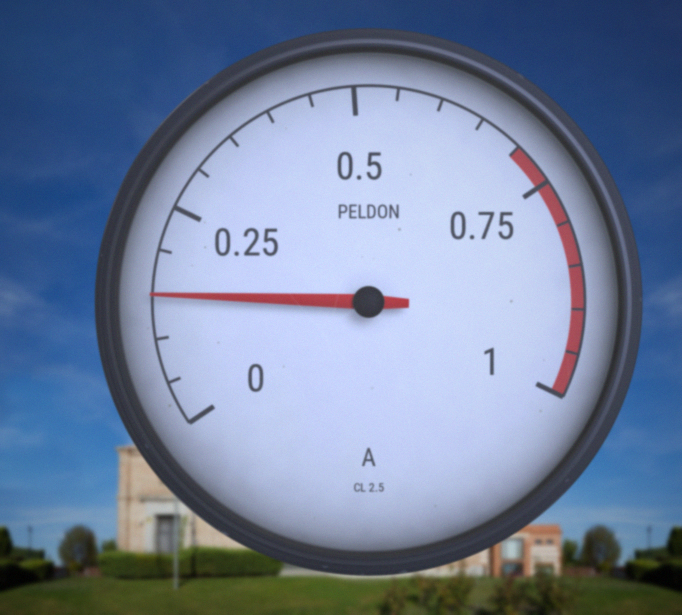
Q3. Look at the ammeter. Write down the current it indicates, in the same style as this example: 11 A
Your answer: 0.15 A
